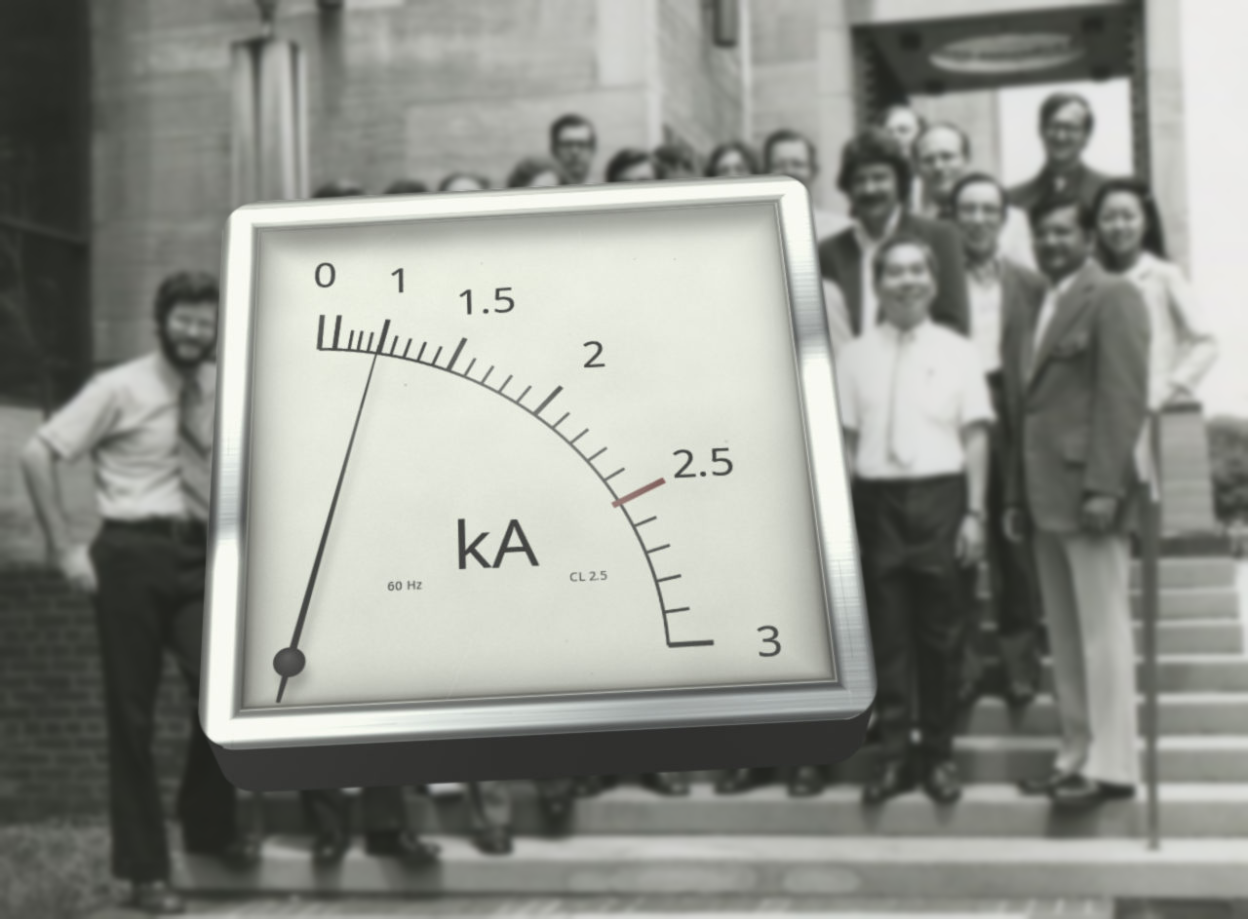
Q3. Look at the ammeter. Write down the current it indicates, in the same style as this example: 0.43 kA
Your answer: 1 kA
